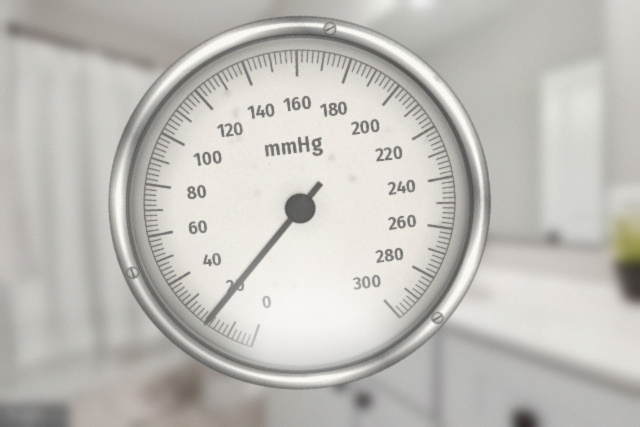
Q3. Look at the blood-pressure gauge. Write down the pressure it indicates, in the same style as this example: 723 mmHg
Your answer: 20 mmHg
